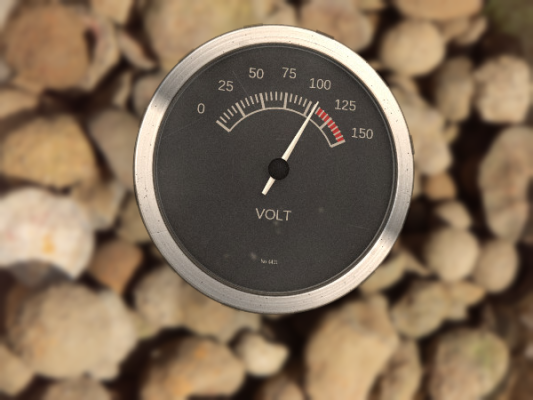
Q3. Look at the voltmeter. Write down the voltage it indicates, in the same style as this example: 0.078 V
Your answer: 105 V
